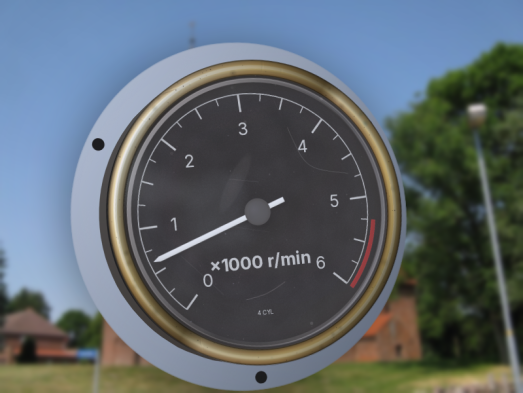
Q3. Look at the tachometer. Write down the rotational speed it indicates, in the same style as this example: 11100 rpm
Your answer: 625 rpm
